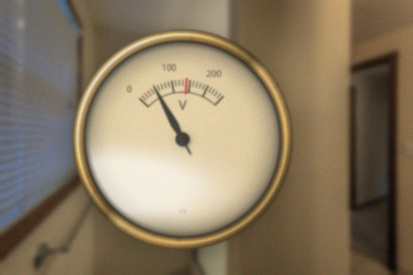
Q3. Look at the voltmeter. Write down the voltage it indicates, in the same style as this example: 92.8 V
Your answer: 50 V
